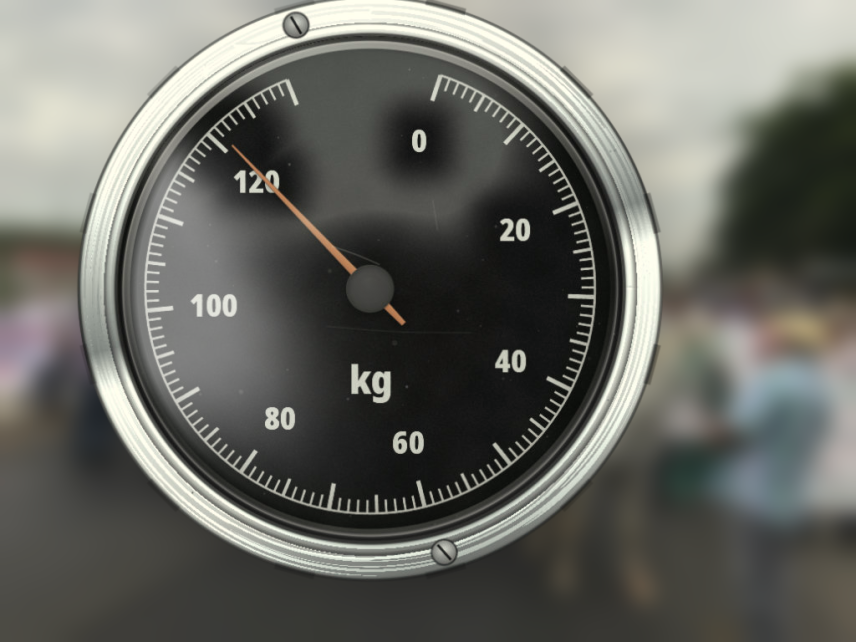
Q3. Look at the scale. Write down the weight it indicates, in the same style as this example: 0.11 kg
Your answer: 121 kg
